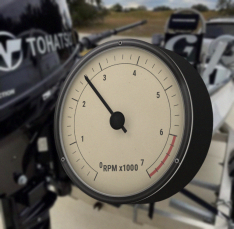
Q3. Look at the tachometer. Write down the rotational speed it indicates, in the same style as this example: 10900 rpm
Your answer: 2600 rpm
